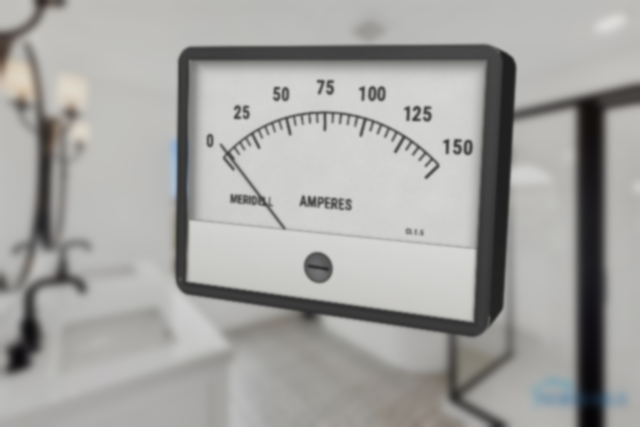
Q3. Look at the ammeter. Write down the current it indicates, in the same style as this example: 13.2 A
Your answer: 5 A
